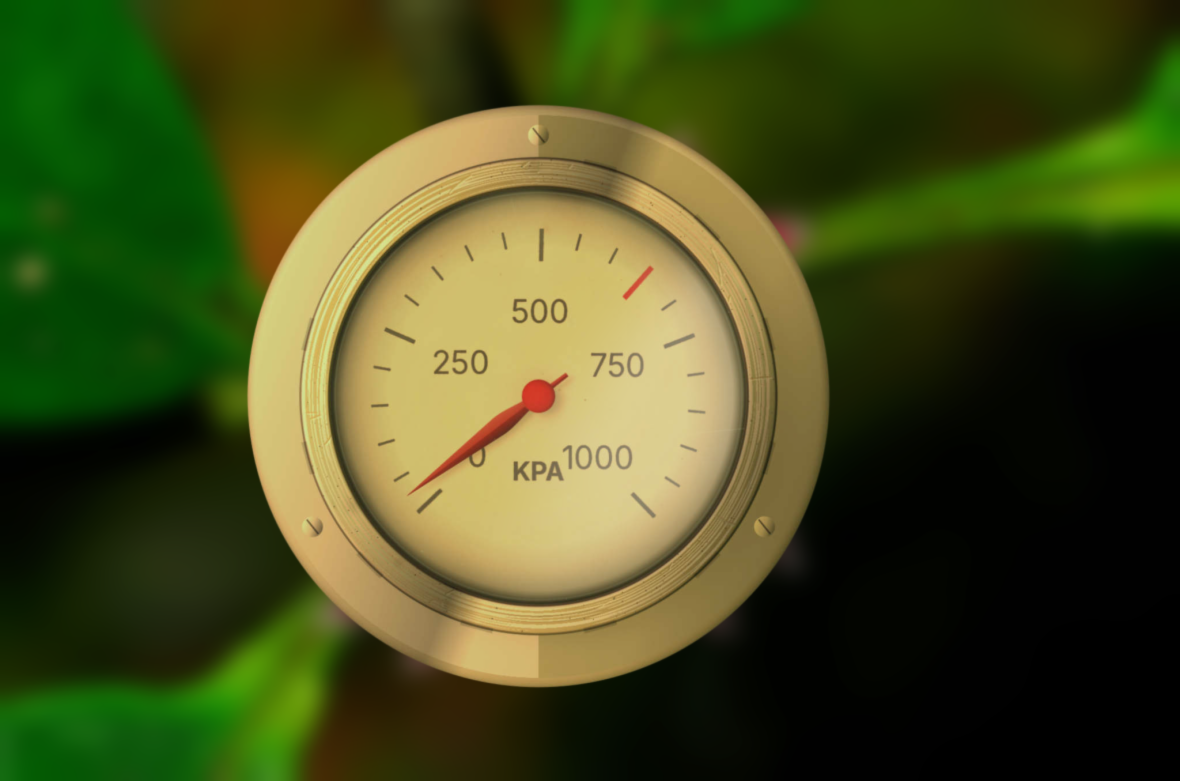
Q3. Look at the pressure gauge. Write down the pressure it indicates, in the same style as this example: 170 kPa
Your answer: 25 kPa
